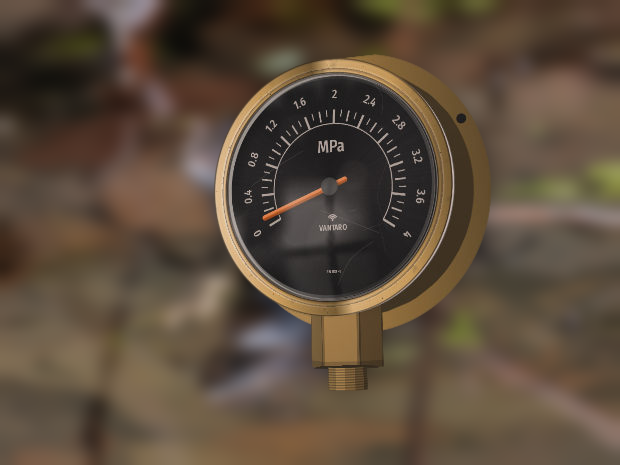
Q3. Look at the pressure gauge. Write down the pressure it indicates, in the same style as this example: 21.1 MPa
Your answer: 0.1 MPa
